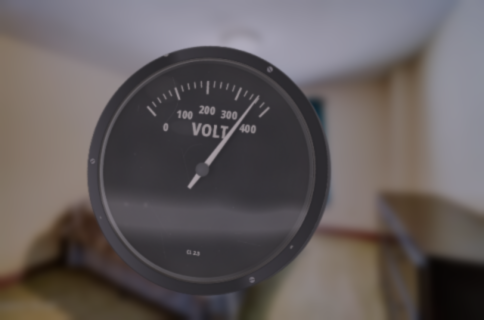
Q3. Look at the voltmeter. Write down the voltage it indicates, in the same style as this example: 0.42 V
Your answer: 360 V
